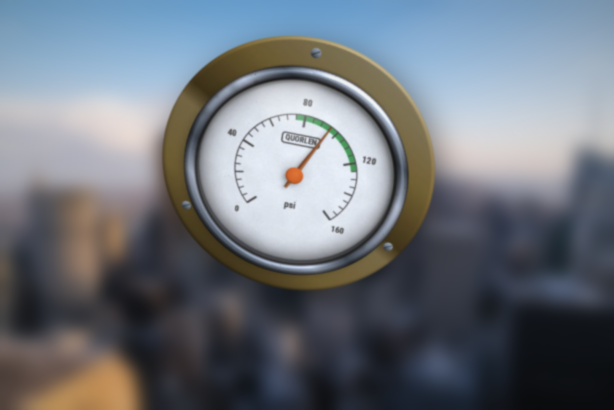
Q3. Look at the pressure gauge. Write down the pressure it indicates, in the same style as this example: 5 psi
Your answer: 95 psi
